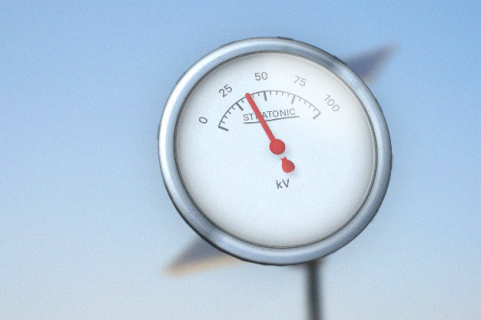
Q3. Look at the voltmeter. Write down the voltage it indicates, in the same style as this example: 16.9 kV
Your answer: 35 kV
